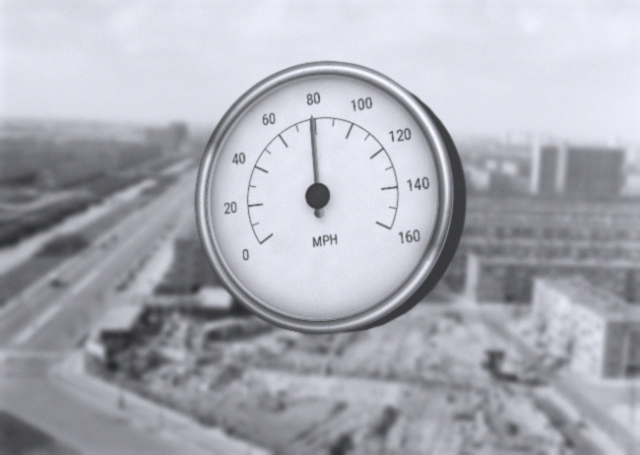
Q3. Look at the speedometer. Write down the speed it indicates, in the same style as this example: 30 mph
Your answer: 80 mph
